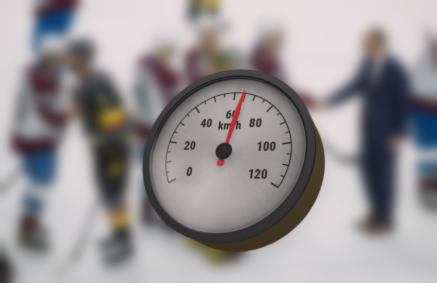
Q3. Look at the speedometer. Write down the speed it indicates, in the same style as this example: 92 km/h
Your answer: 65 km/h
